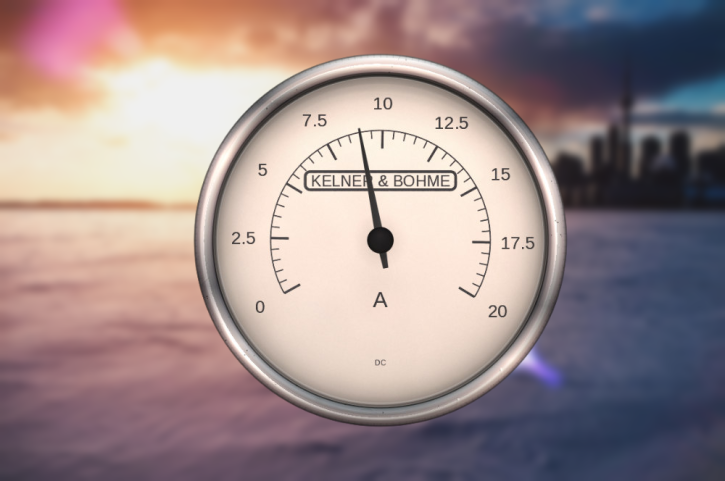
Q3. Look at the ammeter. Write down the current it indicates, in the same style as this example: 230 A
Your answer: 9 A
